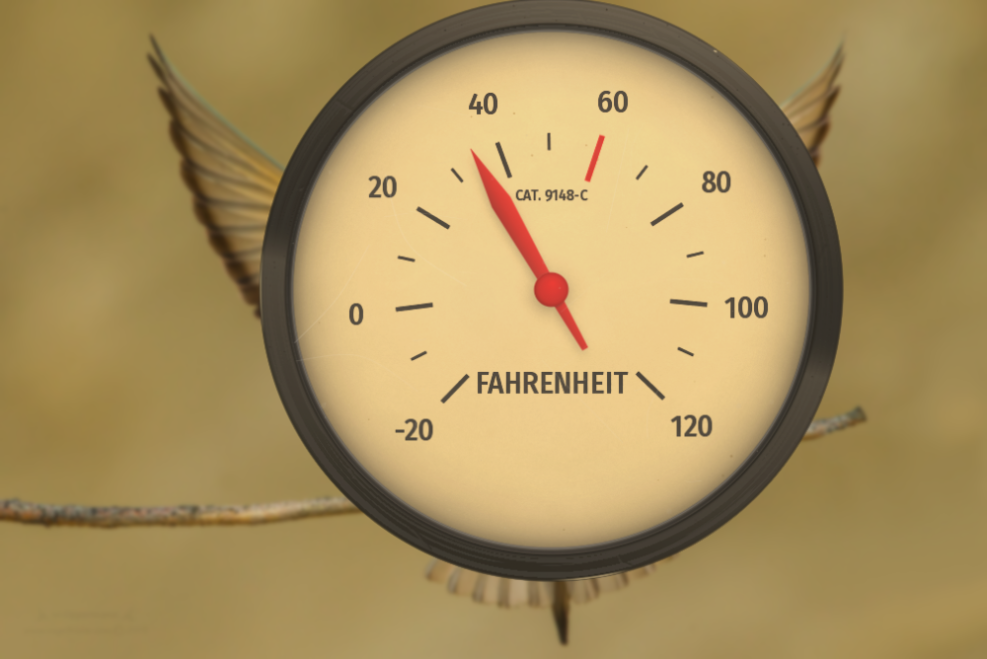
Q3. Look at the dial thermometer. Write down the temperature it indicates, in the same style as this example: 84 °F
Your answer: 35 °F
